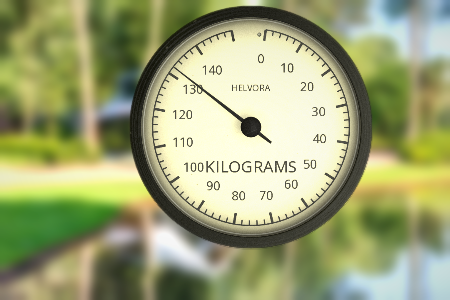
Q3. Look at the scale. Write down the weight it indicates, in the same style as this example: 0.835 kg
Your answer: 132 kg
